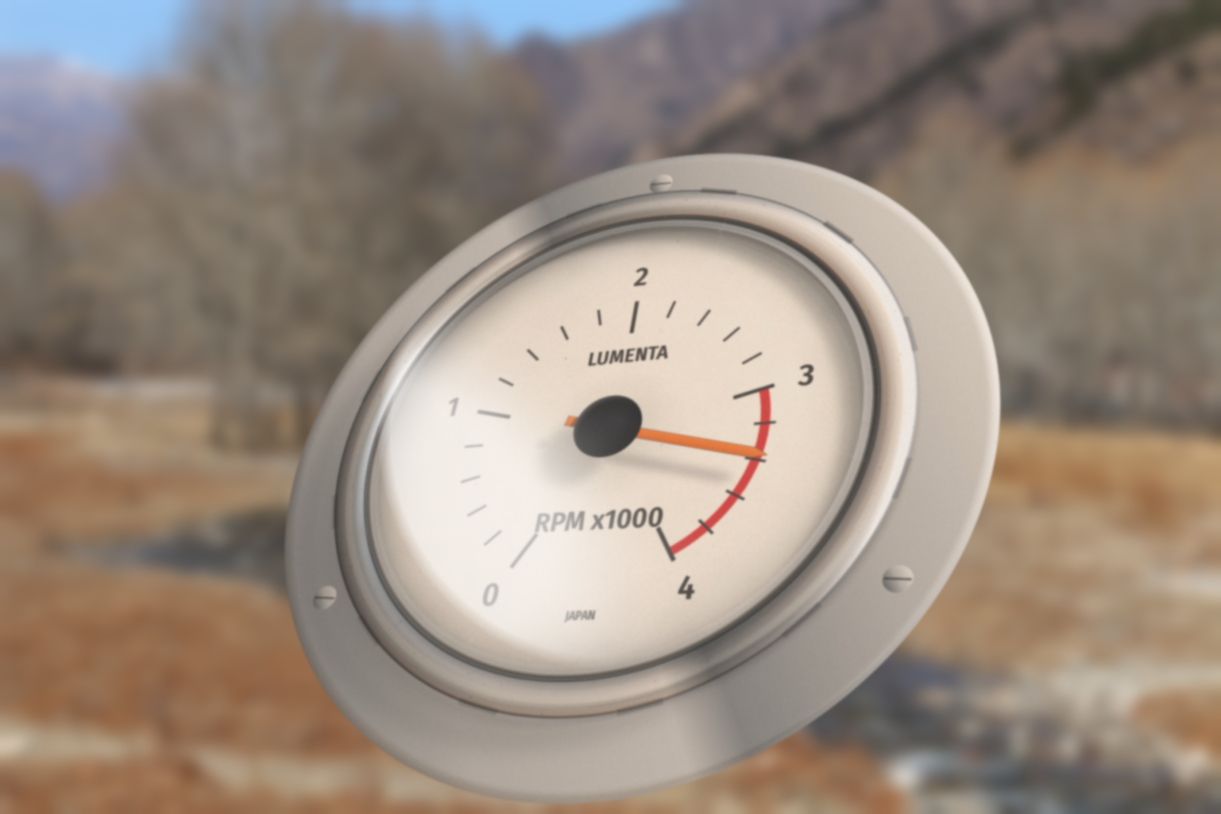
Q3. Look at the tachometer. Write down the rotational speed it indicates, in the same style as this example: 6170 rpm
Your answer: 3400 rpm
